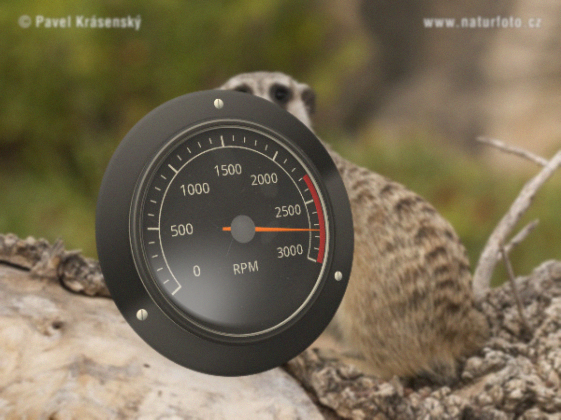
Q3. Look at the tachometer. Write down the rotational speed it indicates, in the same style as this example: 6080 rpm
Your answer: 2750 rpm
